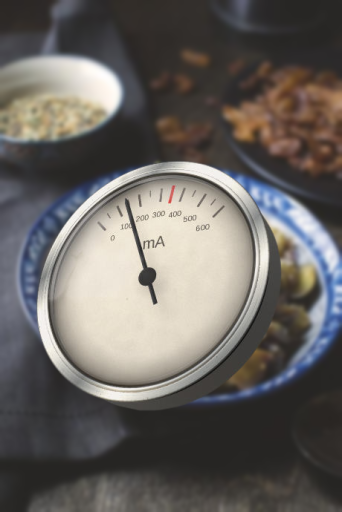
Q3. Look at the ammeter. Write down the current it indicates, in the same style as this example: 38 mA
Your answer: 150 mA
